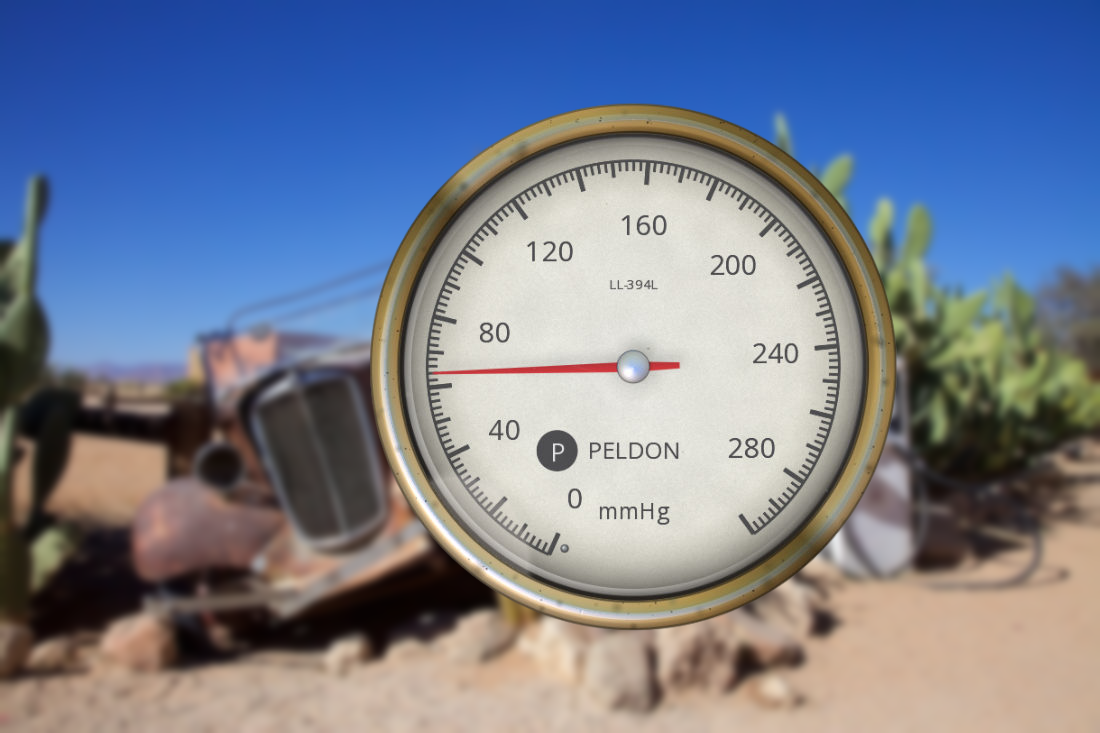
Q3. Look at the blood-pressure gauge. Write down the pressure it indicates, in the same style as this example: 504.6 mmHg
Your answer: 64 mmHg
